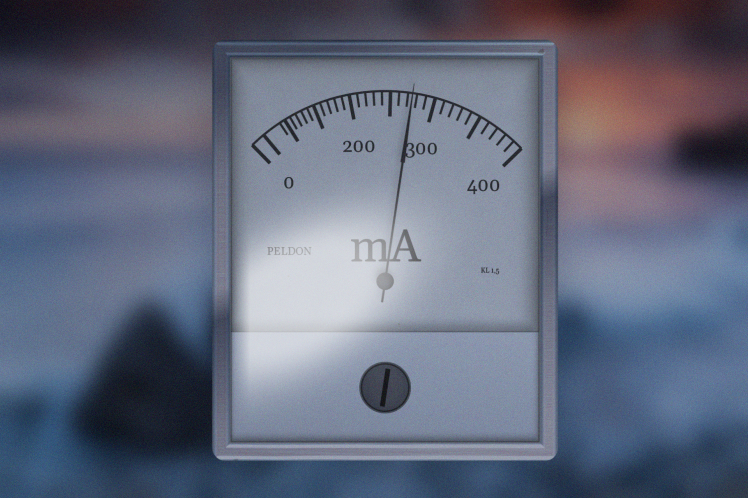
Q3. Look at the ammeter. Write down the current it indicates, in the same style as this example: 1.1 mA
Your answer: 275 mA
